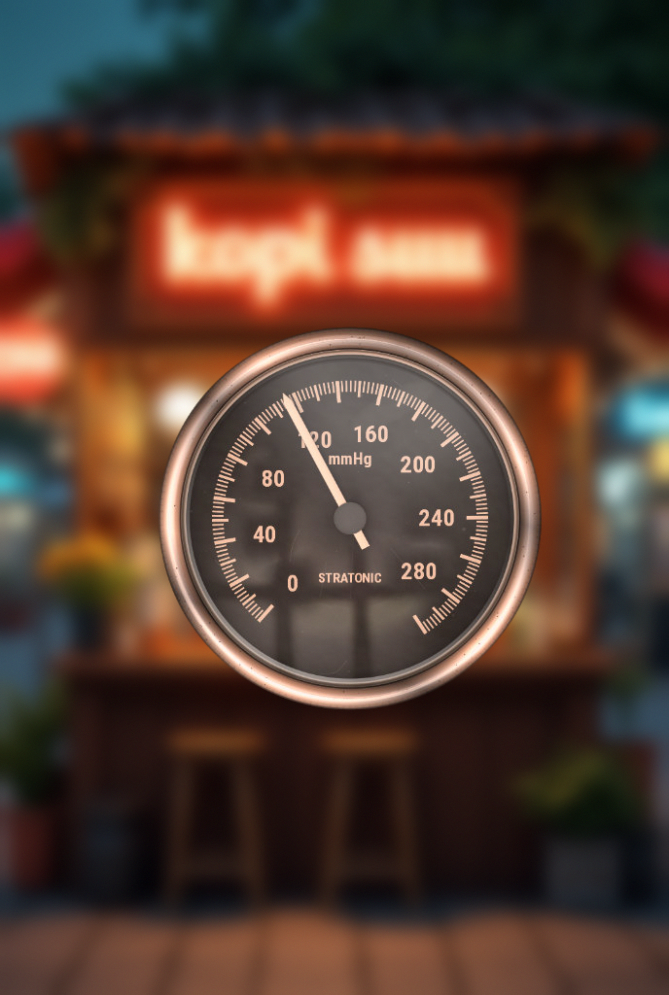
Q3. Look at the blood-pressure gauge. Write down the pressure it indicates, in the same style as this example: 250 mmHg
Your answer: 116 mmHg
